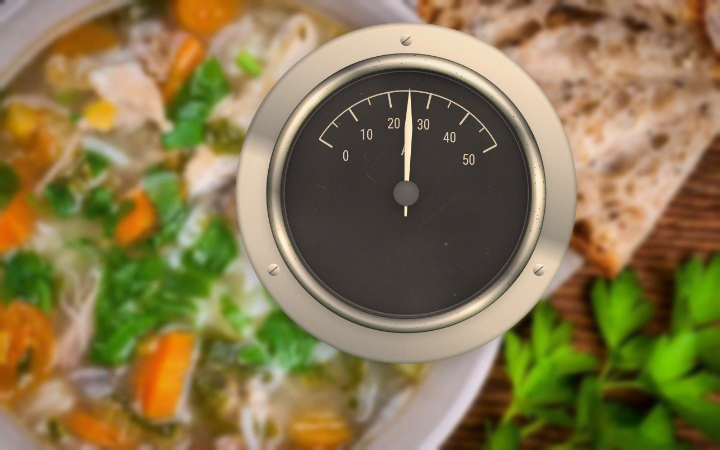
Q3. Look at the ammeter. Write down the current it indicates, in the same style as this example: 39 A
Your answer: 25 A
